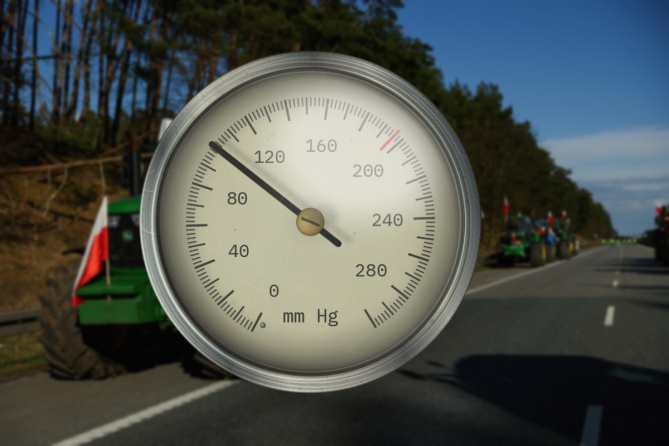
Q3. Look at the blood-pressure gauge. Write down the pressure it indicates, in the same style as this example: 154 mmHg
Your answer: 100 mmHg
